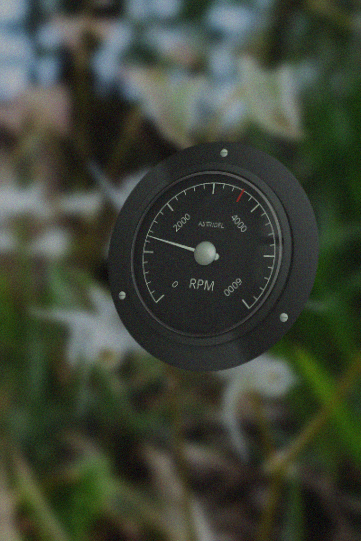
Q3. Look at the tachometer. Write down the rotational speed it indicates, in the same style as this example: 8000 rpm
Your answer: 1300 rpm
